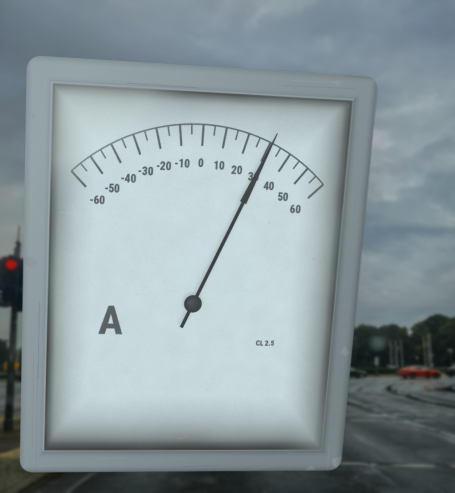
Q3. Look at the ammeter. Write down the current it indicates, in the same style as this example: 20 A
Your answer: 30 A
